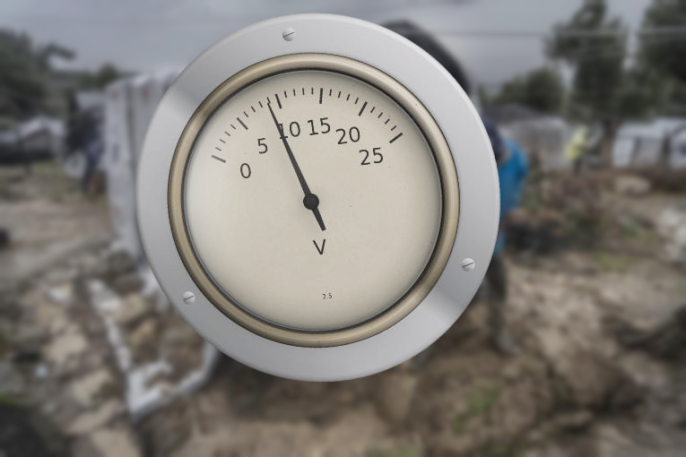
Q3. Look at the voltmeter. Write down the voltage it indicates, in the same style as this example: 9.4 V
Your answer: 9 V
